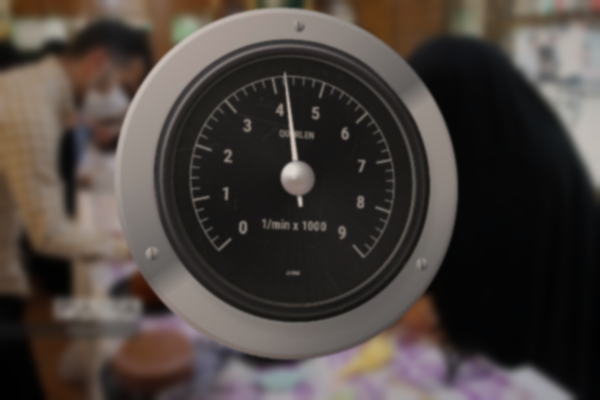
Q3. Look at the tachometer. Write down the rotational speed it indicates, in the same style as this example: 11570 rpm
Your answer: 4200 rpm
